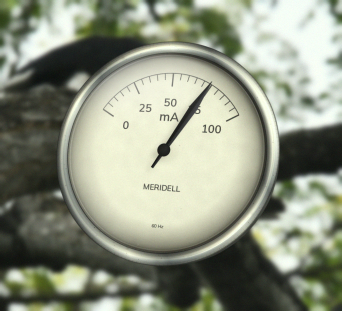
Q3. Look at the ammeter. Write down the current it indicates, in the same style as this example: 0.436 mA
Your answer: 75 mA
